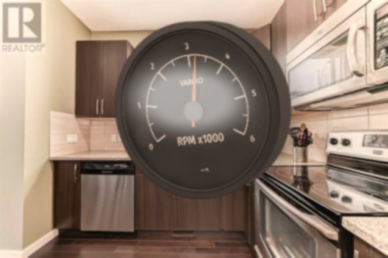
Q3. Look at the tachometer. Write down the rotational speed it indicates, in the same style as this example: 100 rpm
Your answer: 3250 rpm
